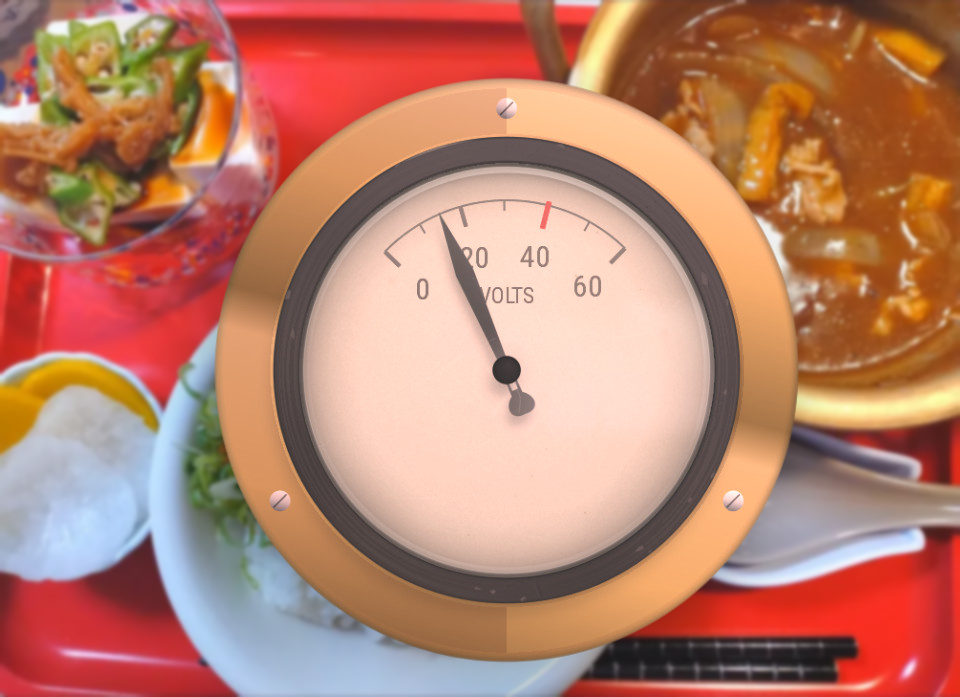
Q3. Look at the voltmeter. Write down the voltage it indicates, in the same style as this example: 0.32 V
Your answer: 15 V
